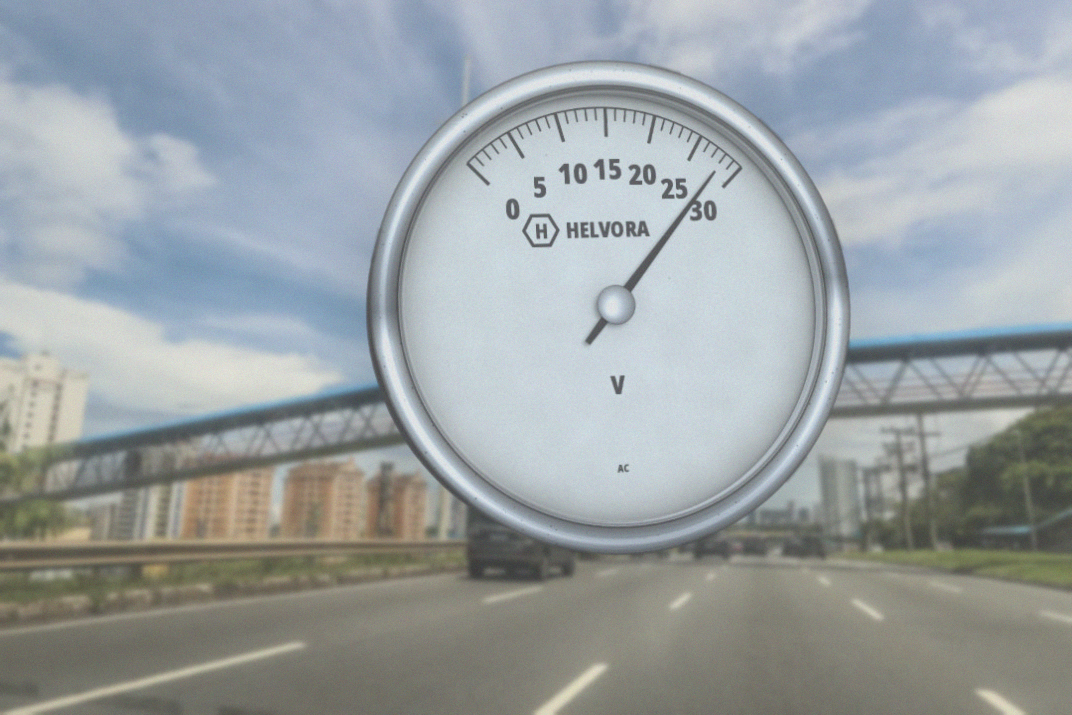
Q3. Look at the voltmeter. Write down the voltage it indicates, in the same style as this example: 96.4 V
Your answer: 28 V
